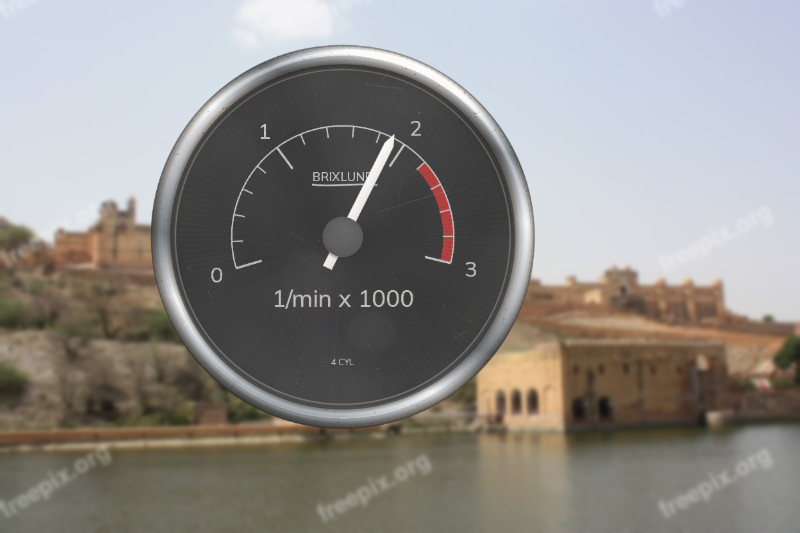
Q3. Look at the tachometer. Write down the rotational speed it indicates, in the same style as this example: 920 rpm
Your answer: 1900 rpm
